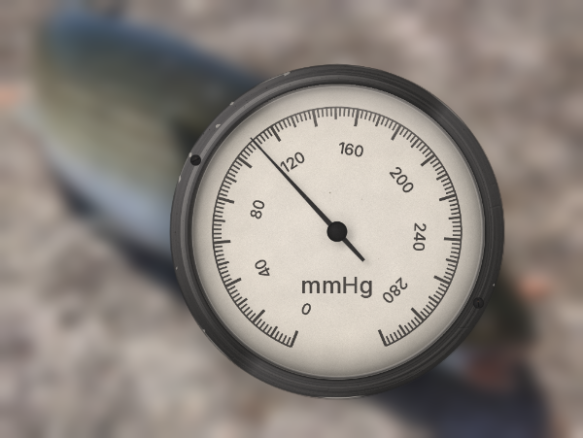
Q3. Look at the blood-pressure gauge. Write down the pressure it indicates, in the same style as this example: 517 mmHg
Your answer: 110 mmHg
